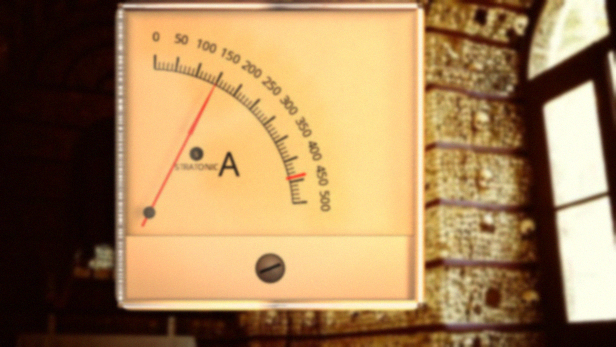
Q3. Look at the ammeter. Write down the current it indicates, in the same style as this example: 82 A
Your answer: 150 A
